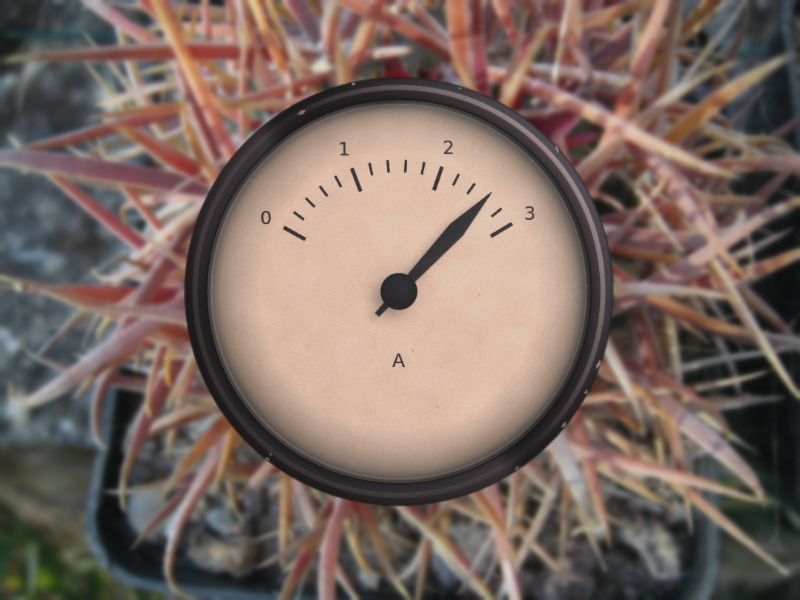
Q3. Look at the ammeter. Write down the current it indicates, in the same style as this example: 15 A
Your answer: 2.6 A
